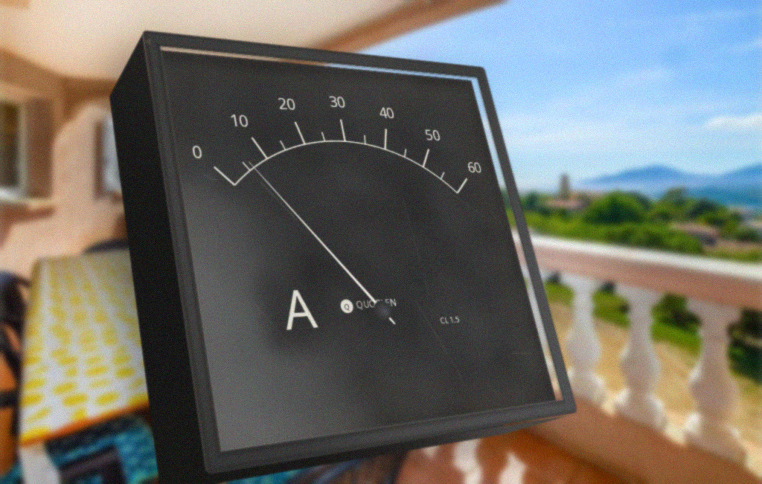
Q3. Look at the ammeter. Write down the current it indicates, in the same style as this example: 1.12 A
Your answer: 5 A
